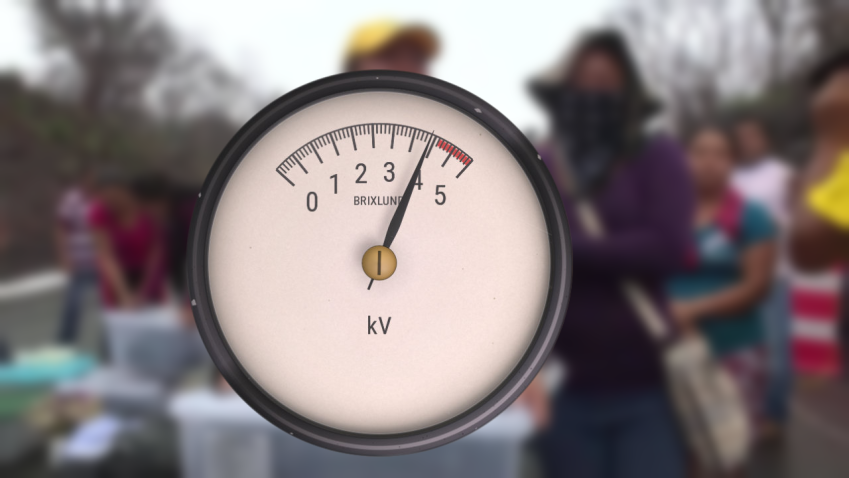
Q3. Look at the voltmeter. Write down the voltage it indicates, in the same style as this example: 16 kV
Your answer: 3.9 kV
